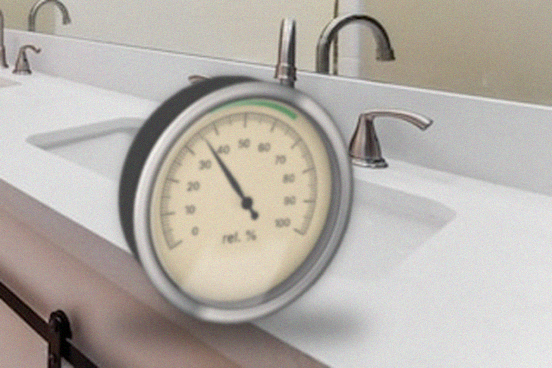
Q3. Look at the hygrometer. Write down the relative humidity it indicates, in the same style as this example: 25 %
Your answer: 35 %
